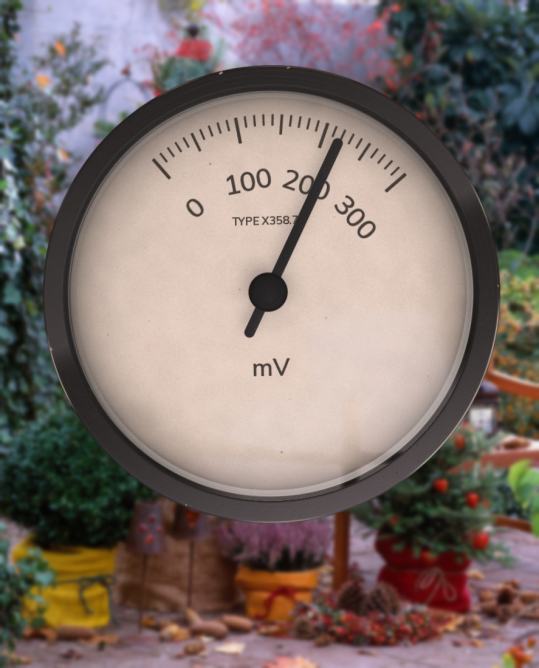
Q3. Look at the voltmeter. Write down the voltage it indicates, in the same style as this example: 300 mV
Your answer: 220 mV
